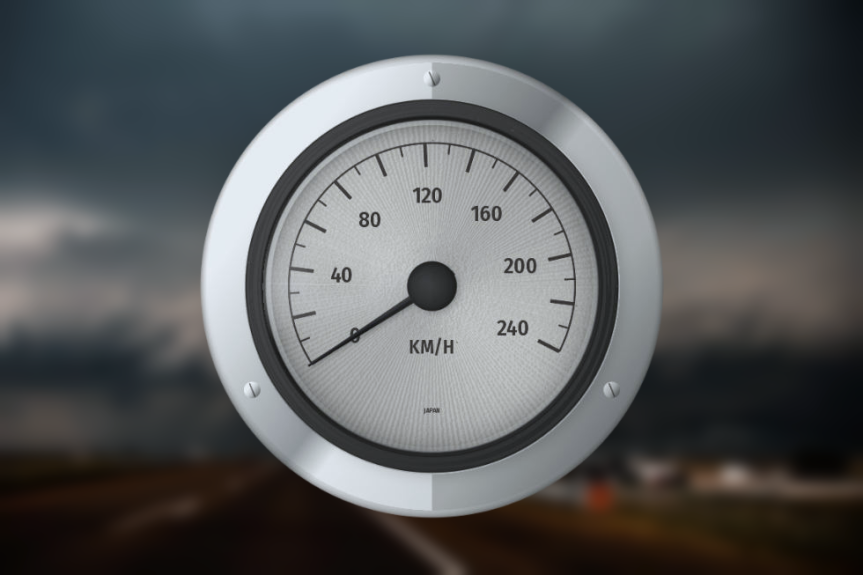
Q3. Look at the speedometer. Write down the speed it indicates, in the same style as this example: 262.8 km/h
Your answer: 0 km/h
